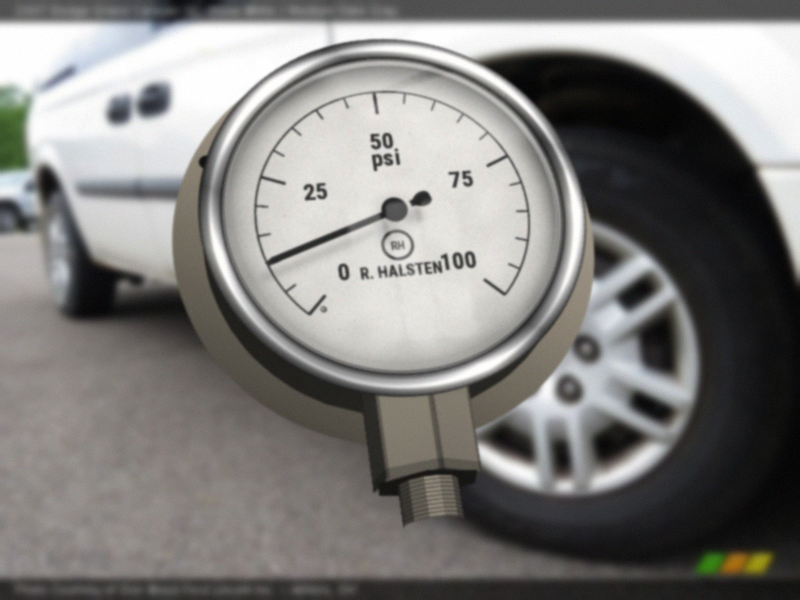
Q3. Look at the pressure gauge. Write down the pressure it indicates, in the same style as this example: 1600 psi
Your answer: 10 psi
